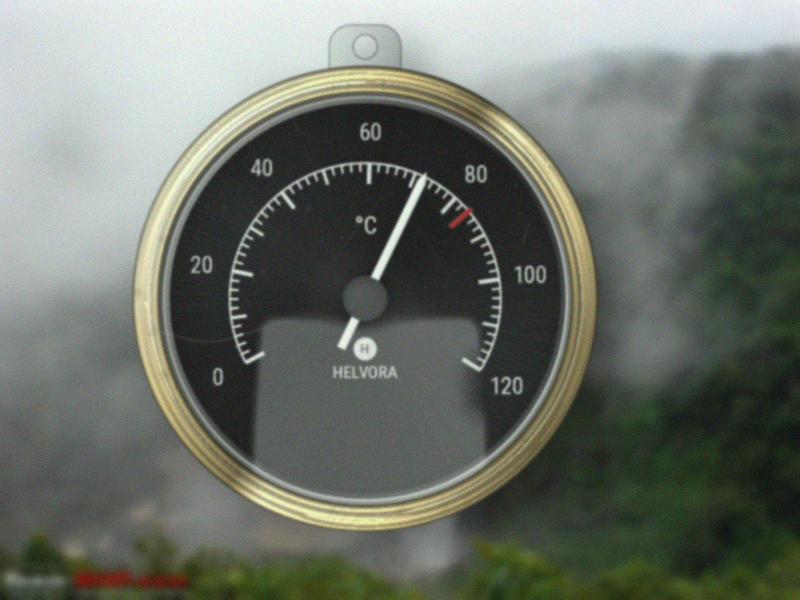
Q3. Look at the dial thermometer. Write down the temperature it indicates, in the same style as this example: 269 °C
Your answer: 72 °C
